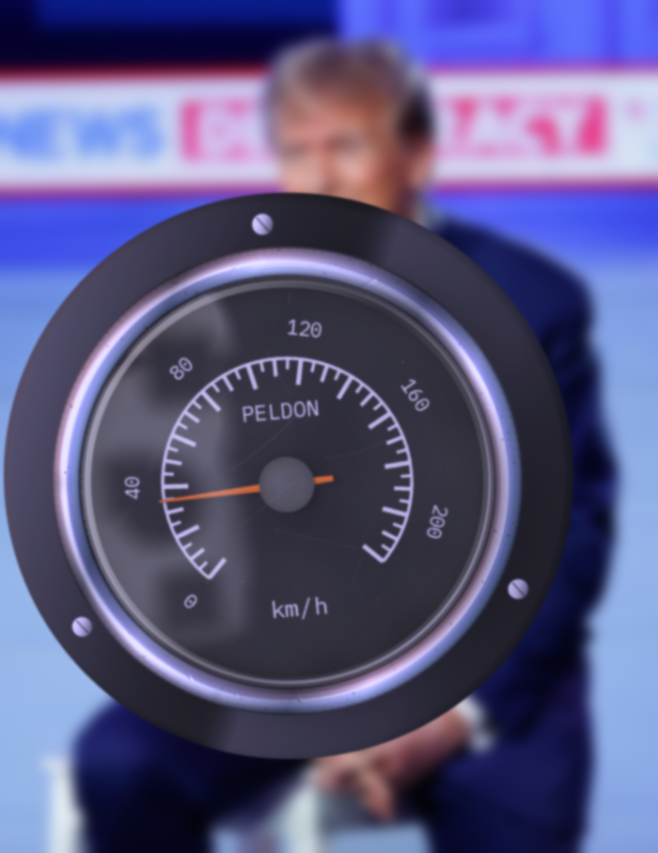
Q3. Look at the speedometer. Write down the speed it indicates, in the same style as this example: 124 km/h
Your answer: 35 km/h
